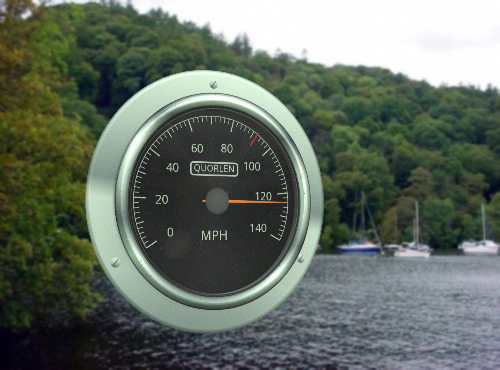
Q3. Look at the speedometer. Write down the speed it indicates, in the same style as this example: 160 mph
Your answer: 124 mph
